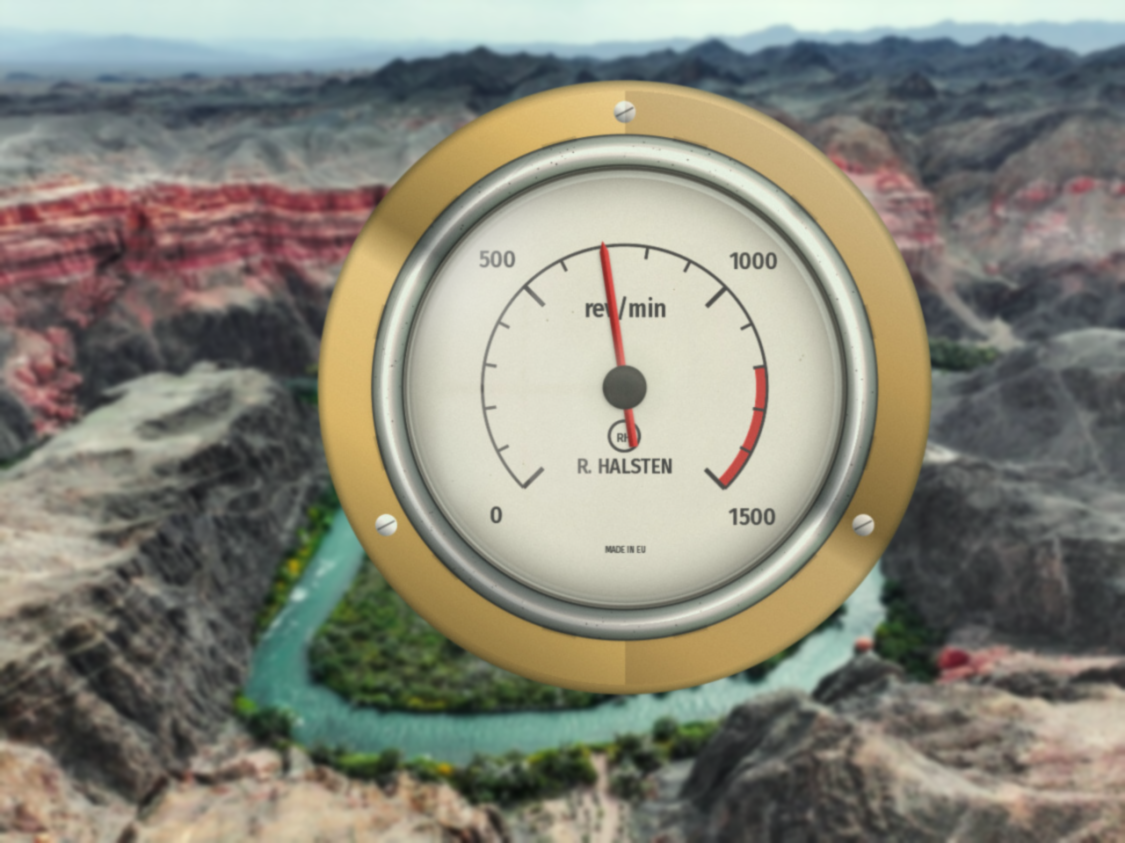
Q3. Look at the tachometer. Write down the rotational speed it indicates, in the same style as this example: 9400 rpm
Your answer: 700 rpm
